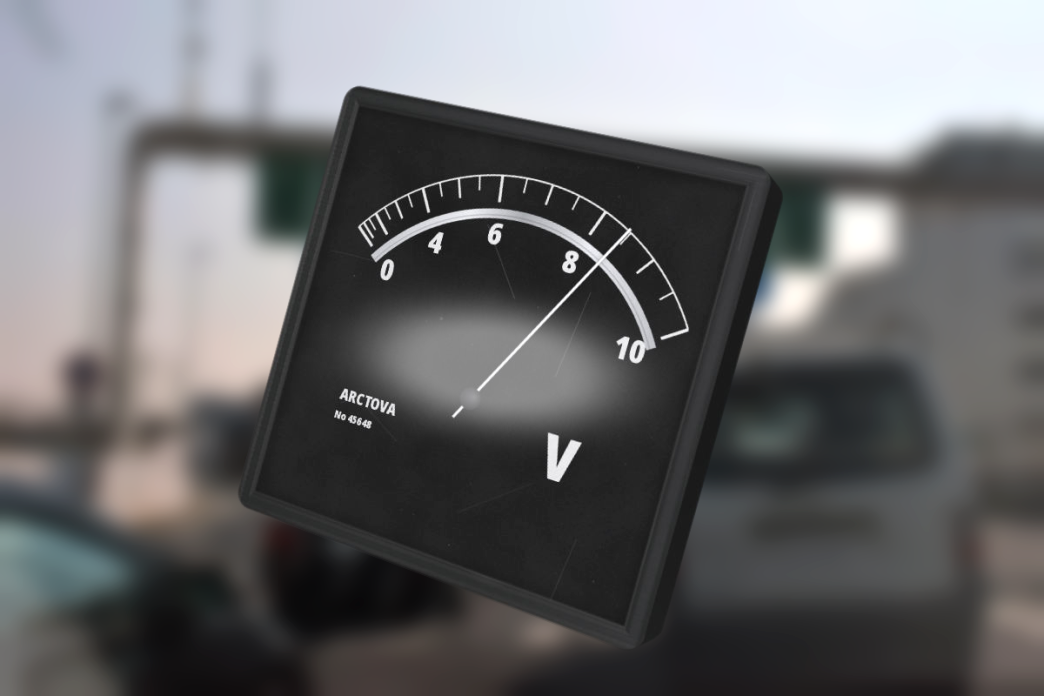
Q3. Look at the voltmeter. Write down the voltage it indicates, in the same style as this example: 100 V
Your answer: 8.5 V
